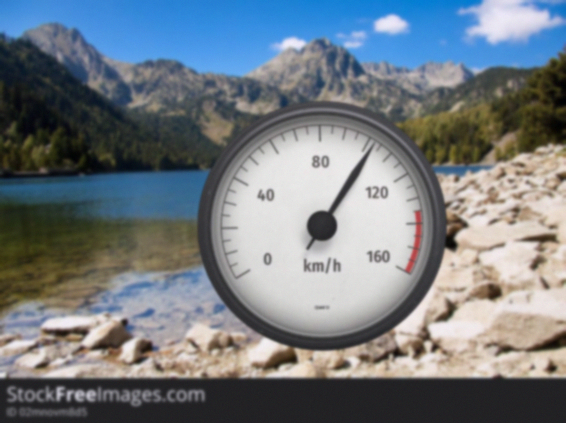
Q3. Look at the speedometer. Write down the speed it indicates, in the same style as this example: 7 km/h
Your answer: 102.5 km/h
